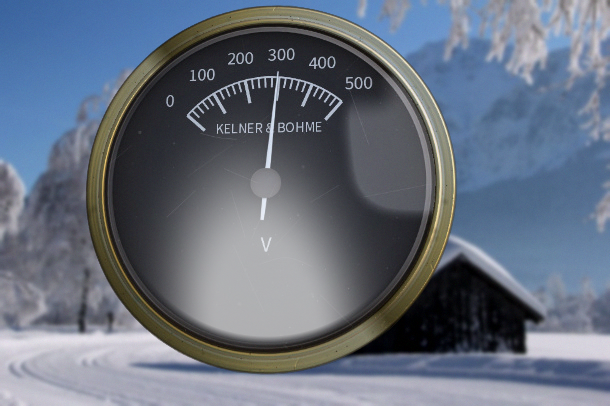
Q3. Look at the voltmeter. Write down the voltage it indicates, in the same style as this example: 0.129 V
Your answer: 300 V
